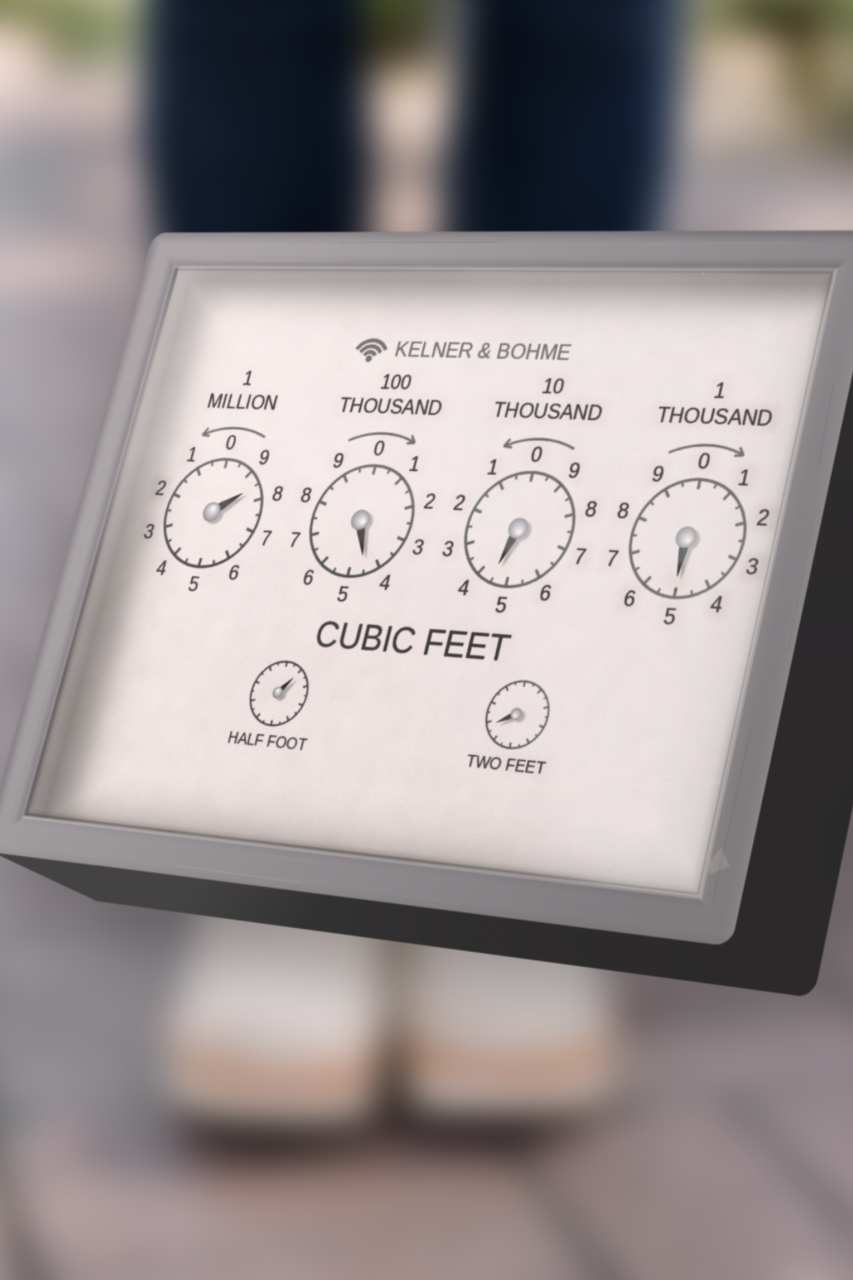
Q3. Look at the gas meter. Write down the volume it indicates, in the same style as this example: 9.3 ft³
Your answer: 844500 ft³
